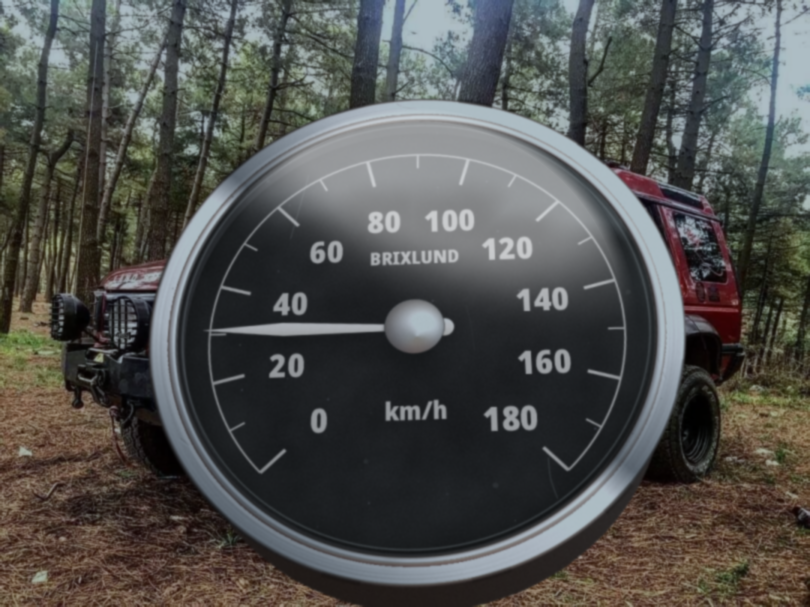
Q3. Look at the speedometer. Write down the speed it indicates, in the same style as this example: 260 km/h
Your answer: 30 km/h
